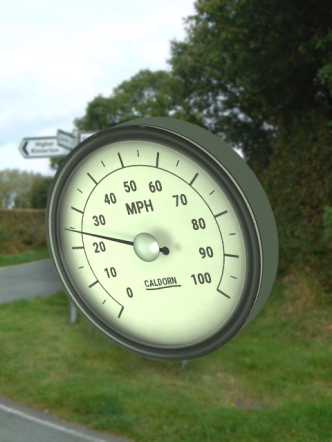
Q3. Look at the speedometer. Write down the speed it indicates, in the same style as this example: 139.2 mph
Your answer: 25 mph
